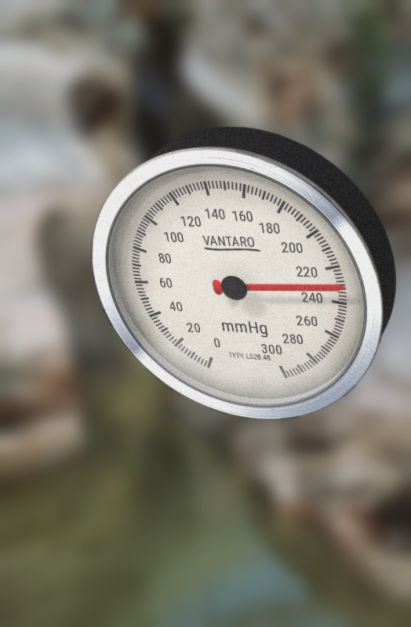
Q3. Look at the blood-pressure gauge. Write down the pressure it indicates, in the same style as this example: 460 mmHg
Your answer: 230 mmHg
